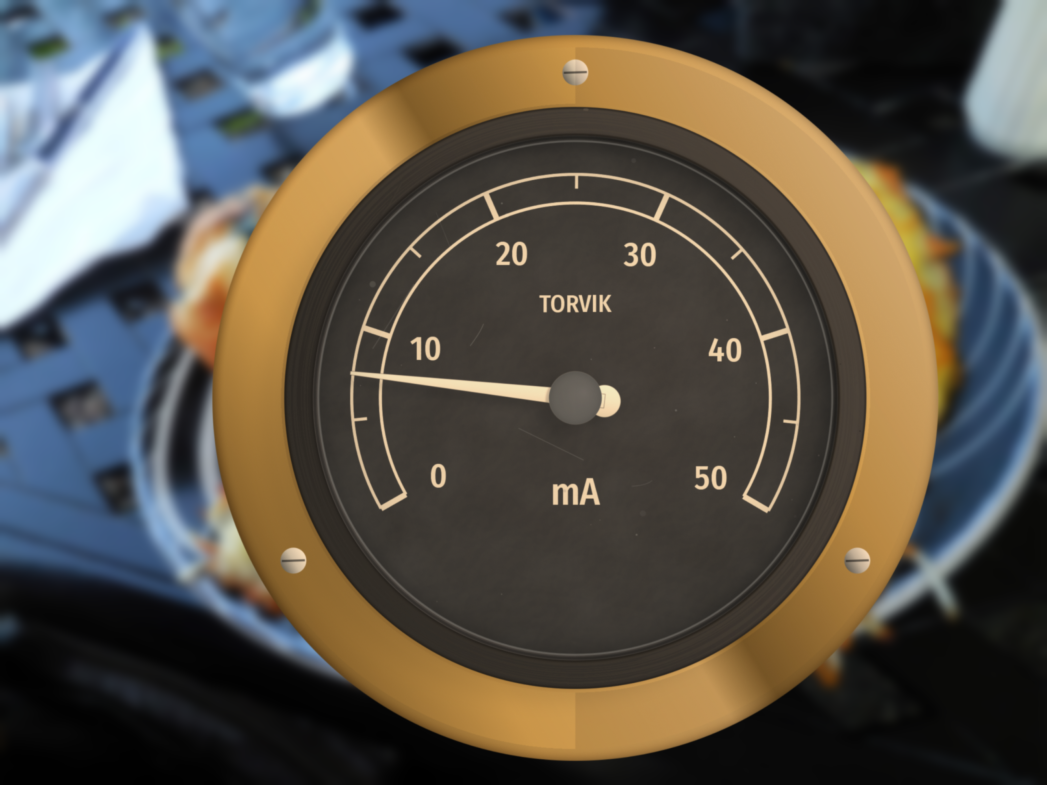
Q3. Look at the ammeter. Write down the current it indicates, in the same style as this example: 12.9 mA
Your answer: 7.5 mA
